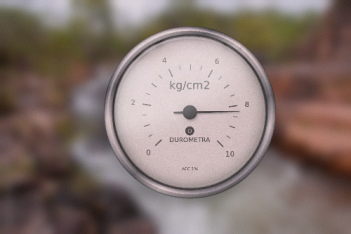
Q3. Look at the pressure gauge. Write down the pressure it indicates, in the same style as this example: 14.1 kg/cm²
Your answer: 8.25 kg/cm²
